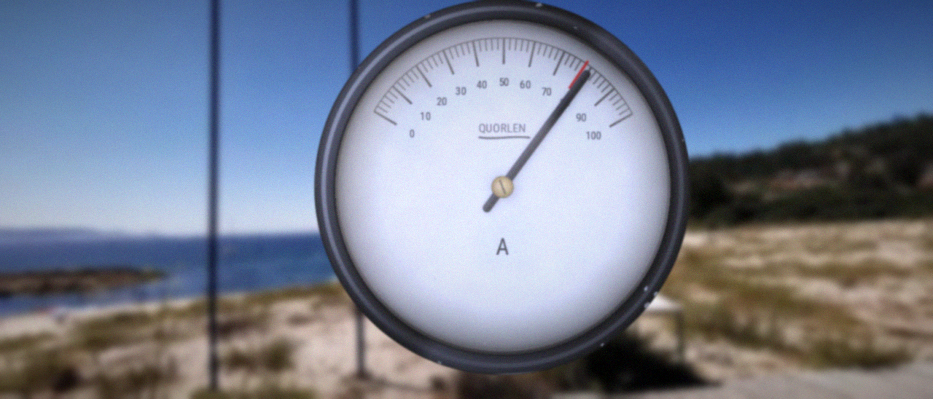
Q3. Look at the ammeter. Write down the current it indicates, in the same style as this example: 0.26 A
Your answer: 80 A
